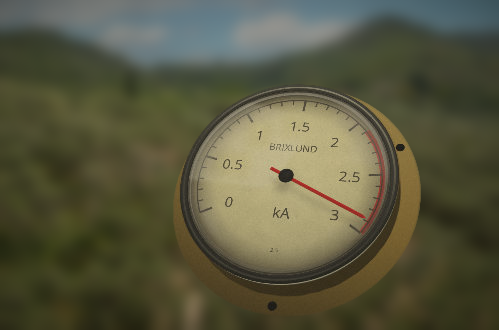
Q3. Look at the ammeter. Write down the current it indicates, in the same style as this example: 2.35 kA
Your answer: 2.9 kA
